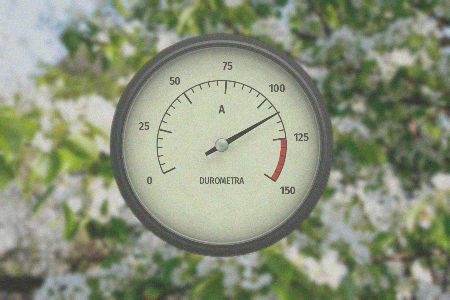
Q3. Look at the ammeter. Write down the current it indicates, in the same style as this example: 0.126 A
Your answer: 110 A
